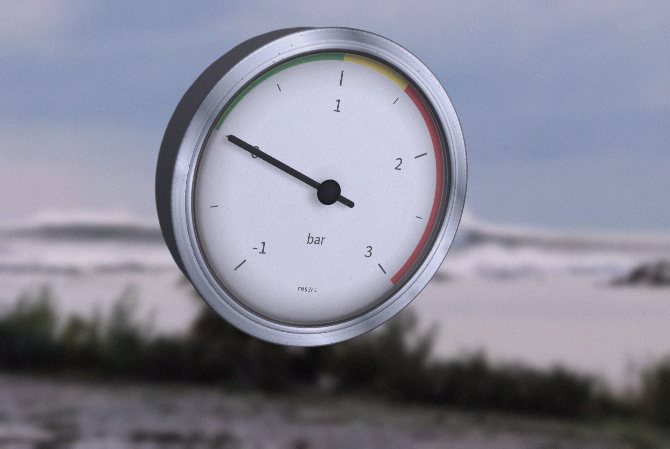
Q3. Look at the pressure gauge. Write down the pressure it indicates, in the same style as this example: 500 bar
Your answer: 0 bar
